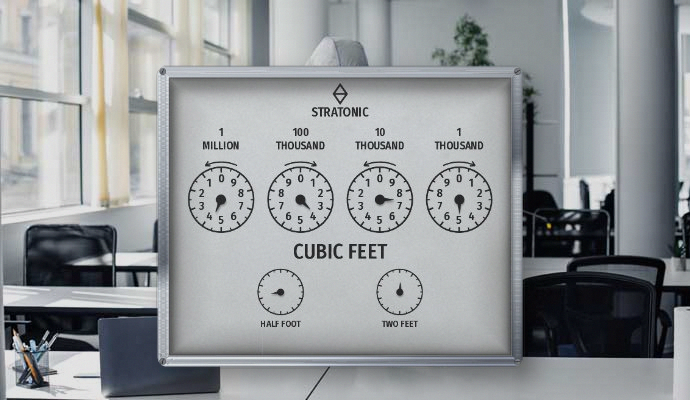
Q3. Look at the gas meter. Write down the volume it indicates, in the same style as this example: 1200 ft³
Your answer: 437500 ft³
